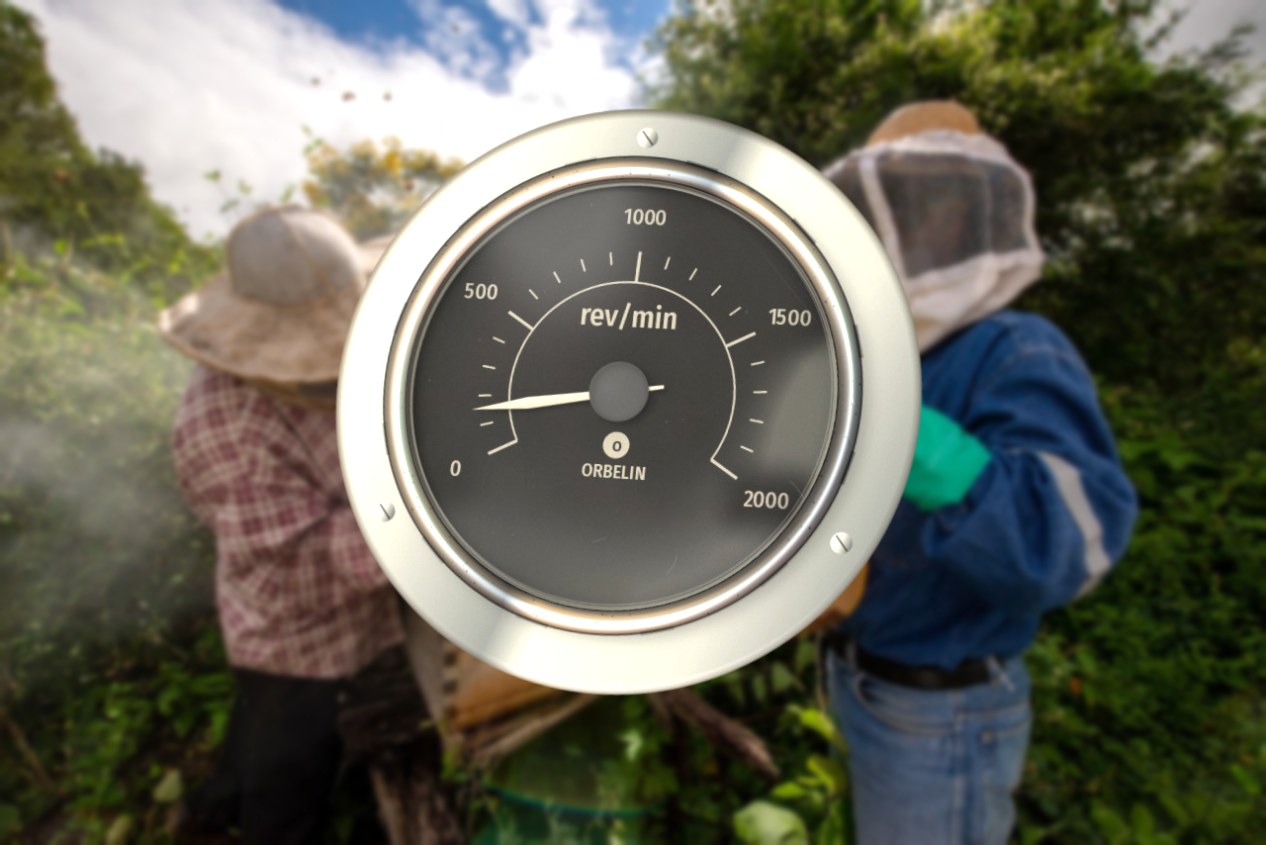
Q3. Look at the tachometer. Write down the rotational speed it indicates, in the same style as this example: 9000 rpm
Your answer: 150 rpm
